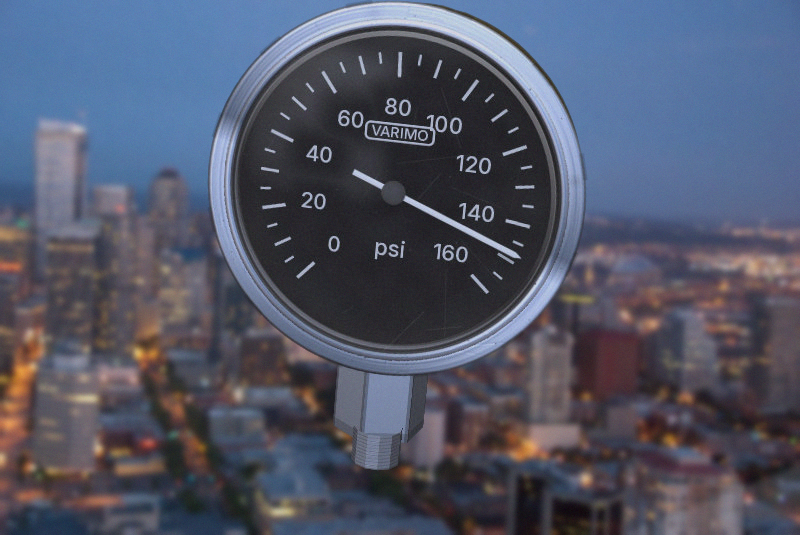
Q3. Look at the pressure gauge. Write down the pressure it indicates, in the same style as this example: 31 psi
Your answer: 147.5 psi
